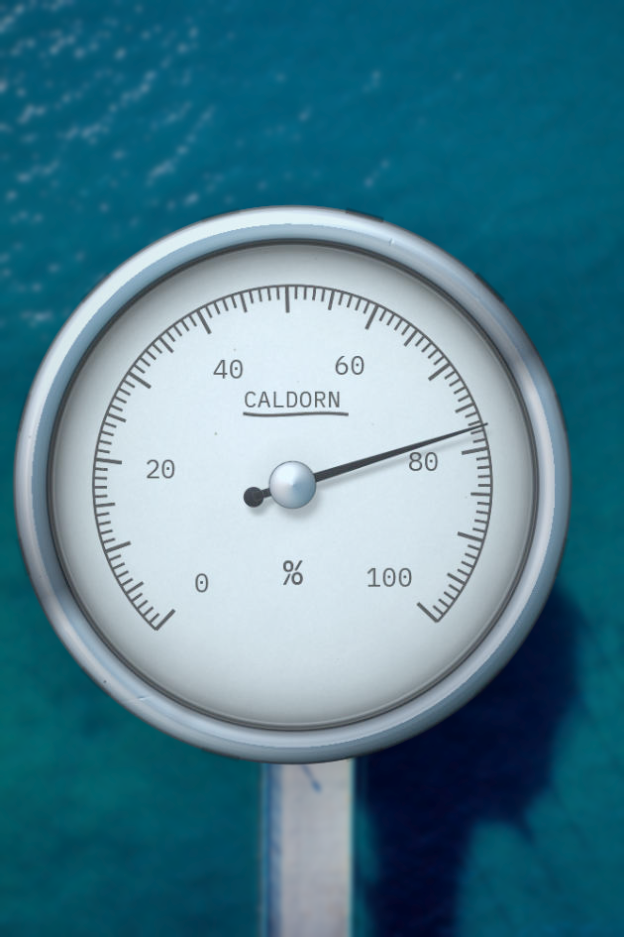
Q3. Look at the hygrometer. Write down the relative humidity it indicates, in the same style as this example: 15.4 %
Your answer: 77.5 %
